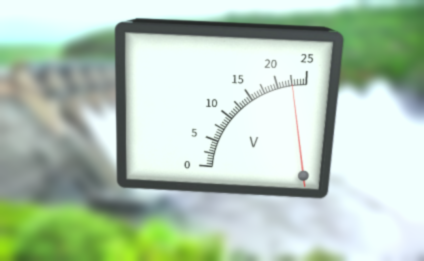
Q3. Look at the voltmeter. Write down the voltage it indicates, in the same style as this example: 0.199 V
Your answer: 22.5 V
